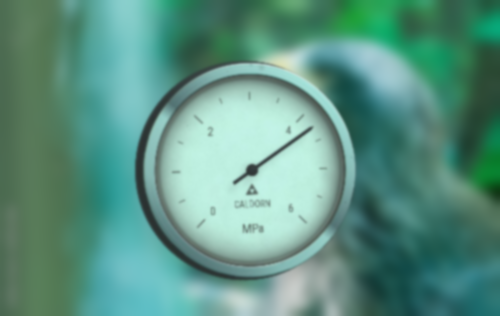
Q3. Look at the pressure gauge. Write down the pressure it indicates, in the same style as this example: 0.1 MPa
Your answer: 4.25 MPa
